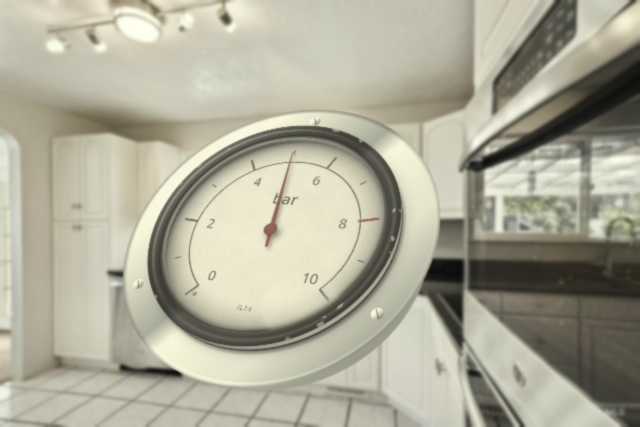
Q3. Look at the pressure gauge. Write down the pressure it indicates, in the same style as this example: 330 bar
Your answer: 5 bar
